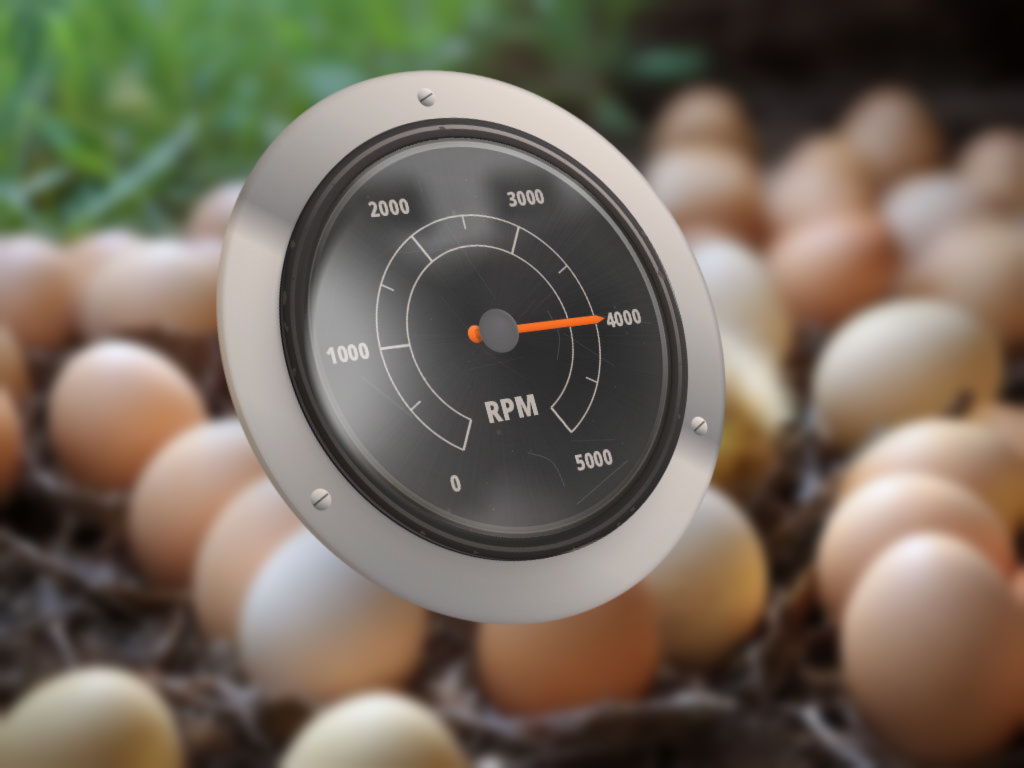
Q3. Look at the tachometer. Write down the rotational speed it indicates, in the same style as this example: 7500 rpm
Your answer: 4000 rpm
